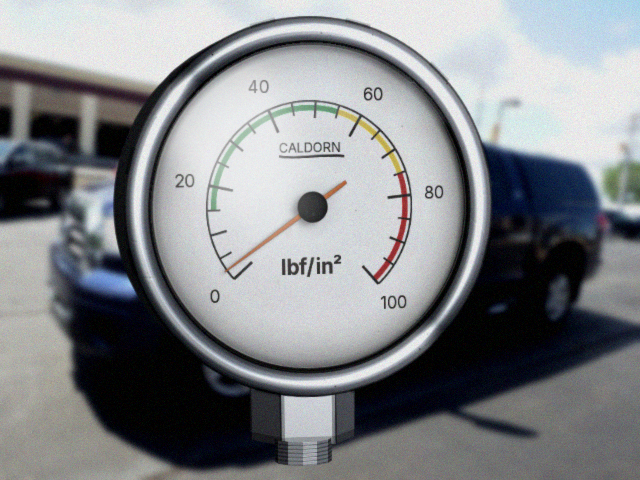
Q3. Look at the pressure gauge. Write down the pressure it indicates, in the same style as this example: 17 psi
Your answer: 2.5 psi
